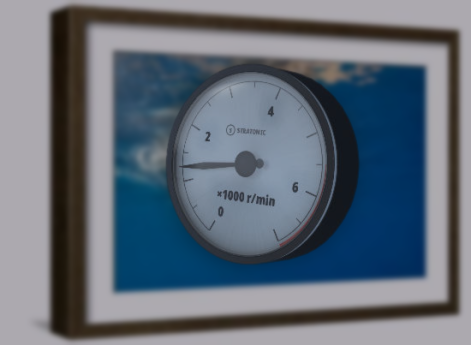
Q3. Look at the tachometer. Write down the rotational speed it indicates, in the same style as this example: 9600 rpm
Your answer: 1250 rpm
